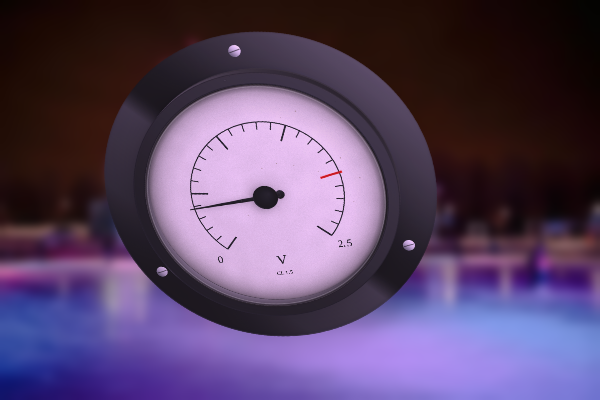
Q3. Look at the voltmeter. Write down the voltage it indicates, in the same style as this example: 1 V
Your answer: 0.4 V
